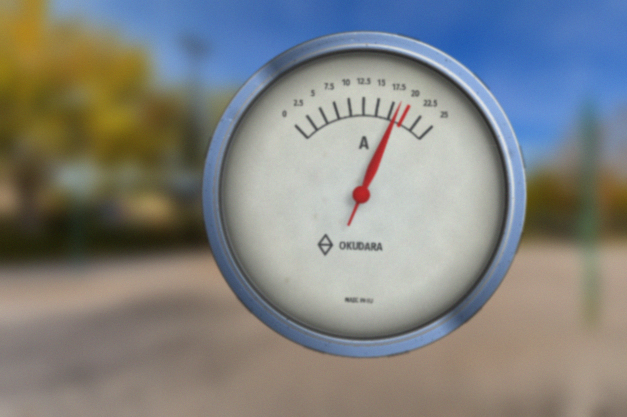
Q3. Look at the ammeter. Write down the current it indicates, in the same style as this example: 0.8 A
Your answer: 18.75 A
